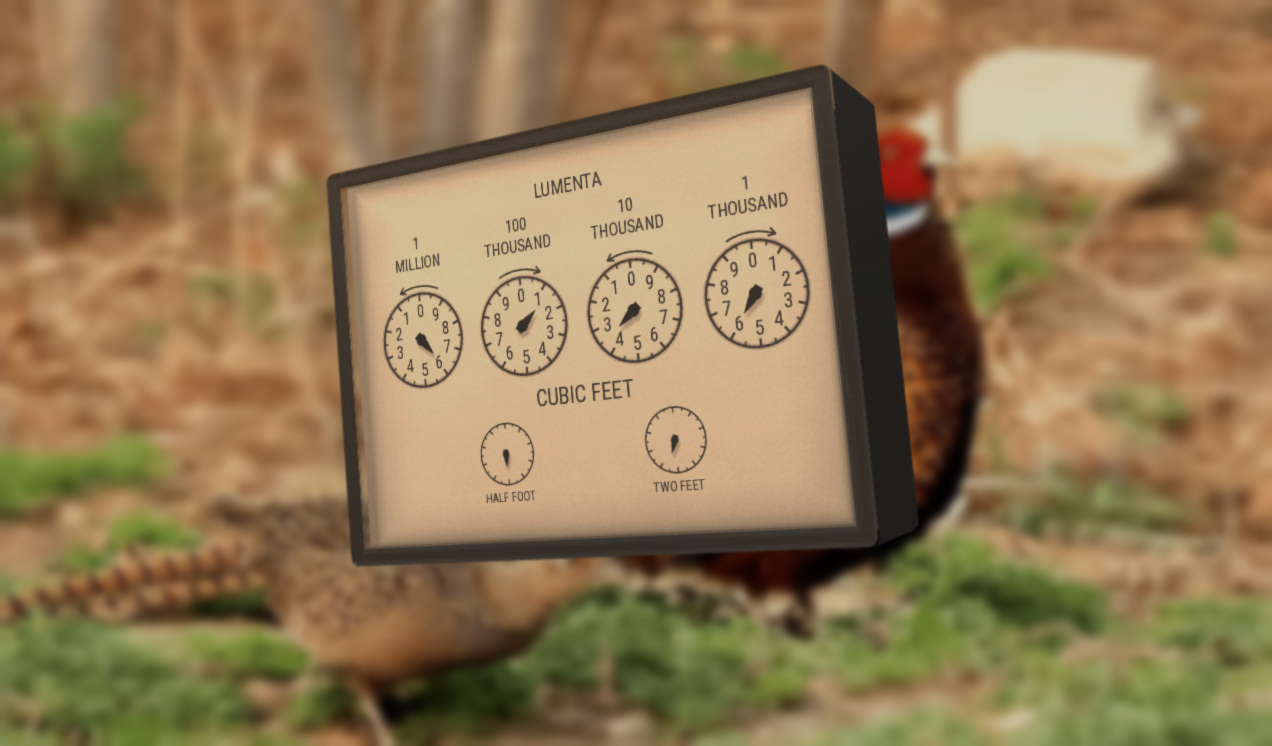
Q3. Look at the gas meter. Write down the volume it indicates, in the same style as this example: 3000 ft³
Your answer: 613600 ft³
